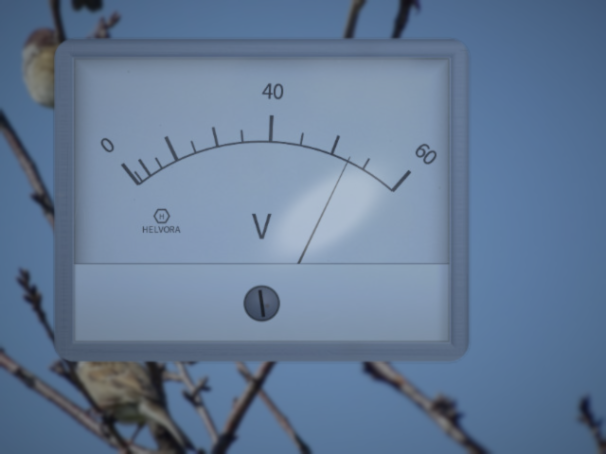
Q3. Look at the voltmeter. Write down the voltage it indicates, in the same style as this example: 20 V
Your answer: 52.5 V
